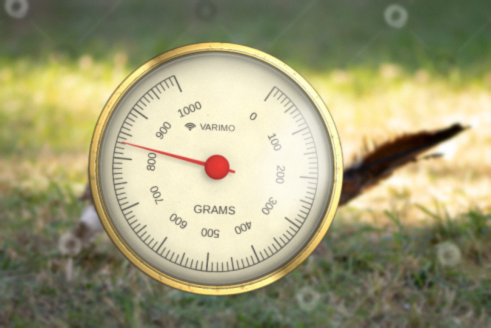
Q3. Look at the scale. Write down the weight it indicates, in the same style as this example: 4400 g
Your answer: 830 g
